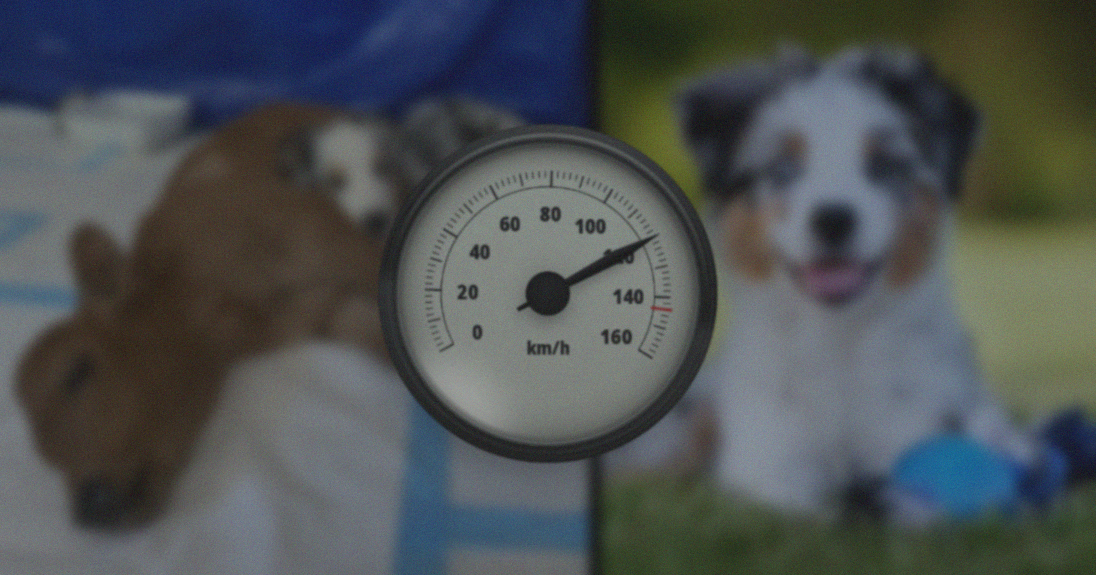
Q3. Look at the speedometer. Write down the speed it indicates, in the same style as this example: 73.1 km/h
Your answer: 120 km/h
